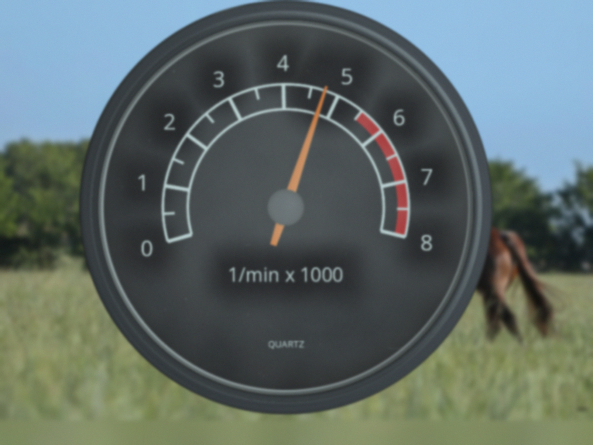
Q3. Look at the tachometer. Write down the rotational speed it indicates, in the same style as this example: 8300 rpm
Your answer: 4750 rpm
